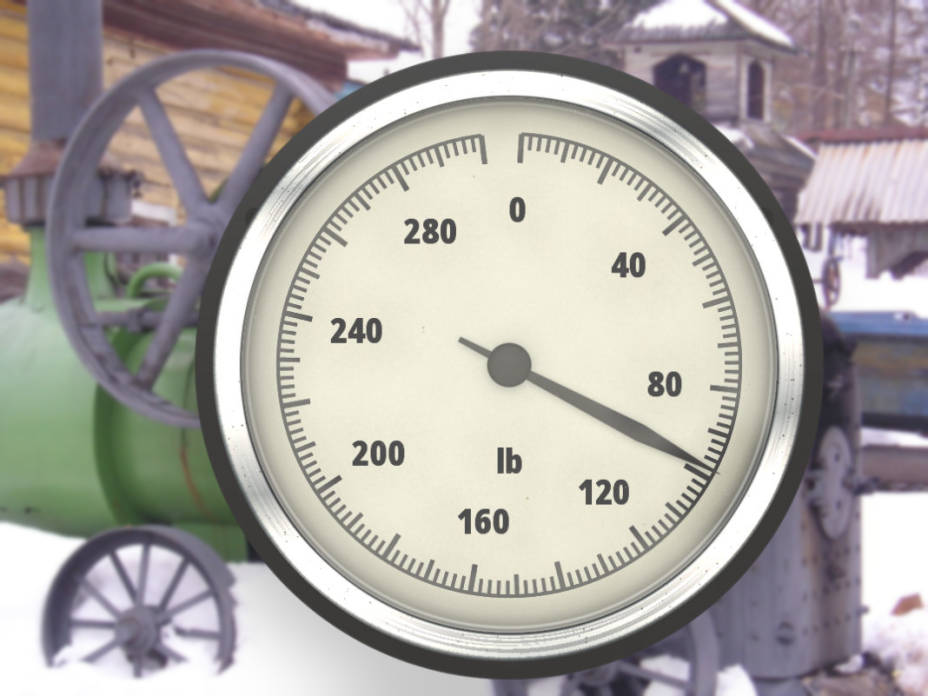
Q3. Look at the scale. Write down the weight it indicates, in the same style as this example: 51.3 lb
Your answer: 98 lb
